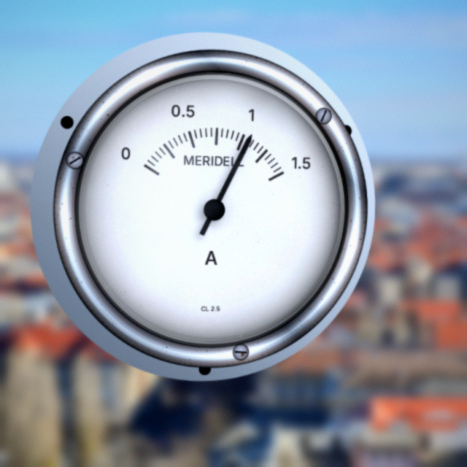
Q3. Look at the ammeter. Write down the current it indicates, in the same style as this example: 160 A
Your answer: 1.05 A
